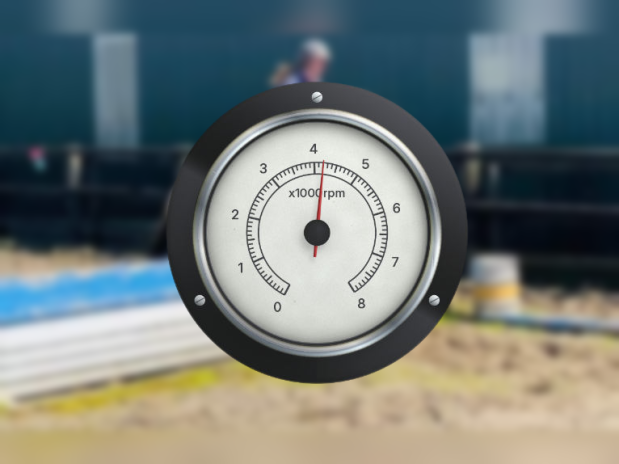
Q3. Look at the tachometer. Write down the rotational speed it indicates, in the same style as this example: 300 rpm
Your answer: 4200 rpm
